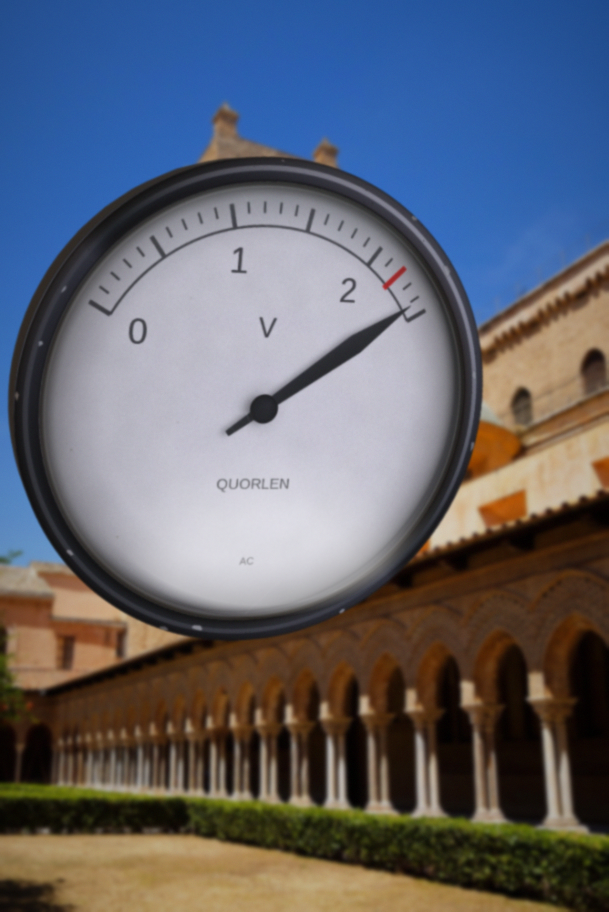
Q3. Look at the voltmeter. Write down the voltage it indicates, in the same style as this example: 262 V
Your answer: 2.4 V
